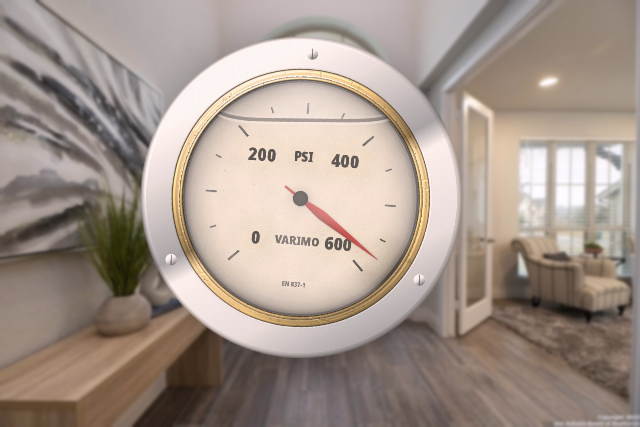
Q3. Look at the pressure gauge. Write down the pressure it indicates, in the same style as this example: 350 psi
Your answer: 575 psi
